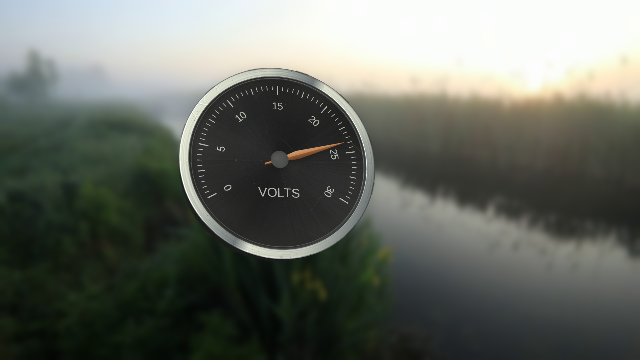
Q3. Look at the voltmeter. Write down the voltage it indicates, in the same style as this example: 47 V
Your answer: 24 V
